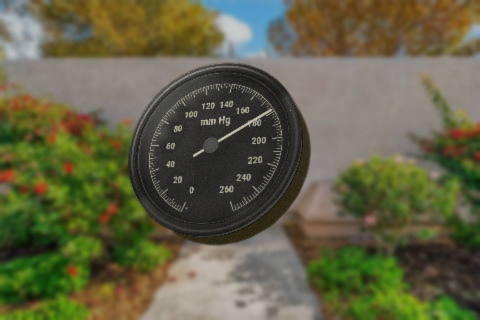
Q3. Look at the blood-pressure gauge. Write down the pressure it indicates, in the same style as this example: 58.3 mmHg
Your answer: 180 mmHg
